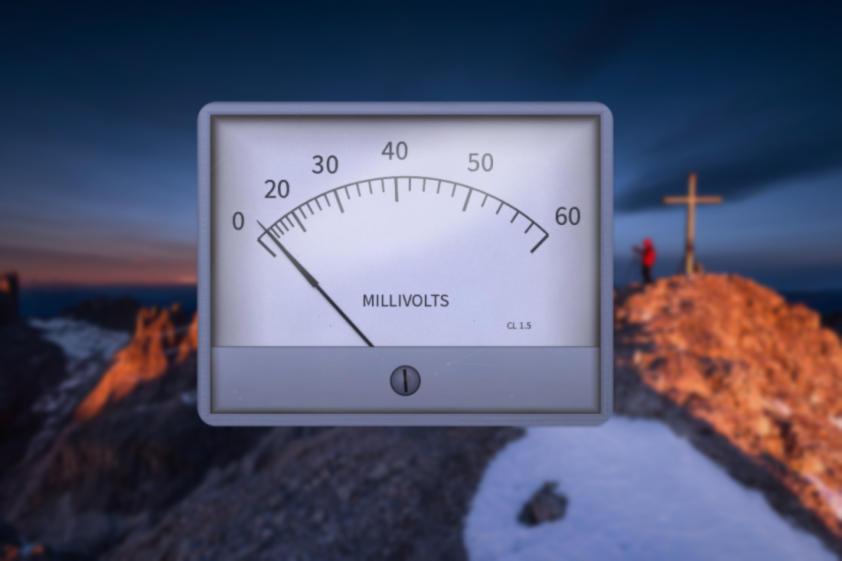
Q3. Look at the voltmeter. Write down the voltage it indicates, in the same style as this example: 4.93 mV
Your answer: 10 mV
